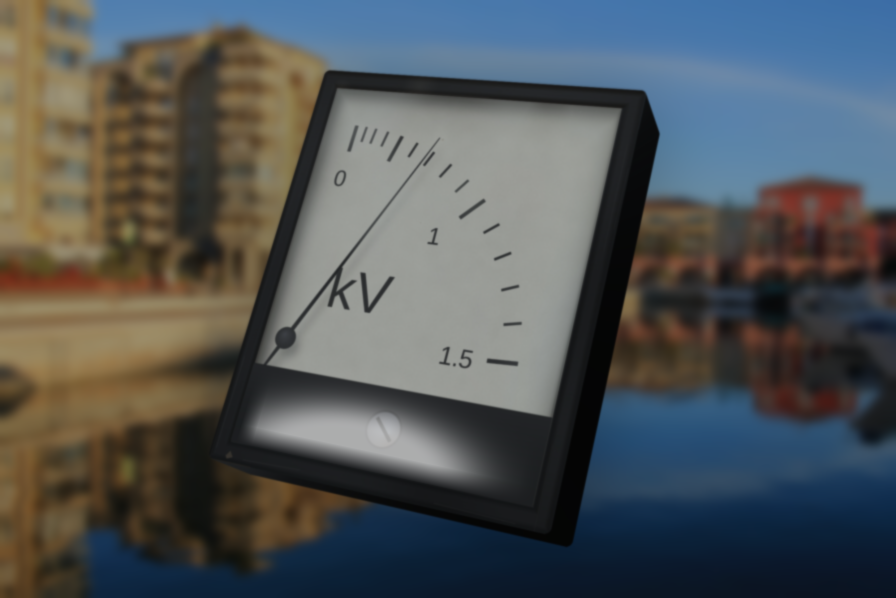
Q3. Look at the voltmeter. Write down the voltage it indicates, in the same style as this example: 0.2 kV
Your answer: 0.7 kV
